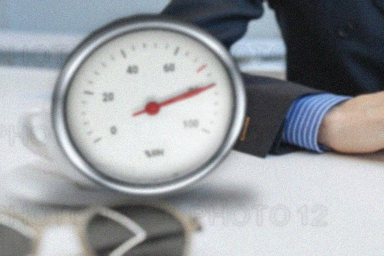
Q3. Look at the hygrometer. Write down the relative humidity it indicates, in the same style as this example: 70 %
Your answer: 80 %
